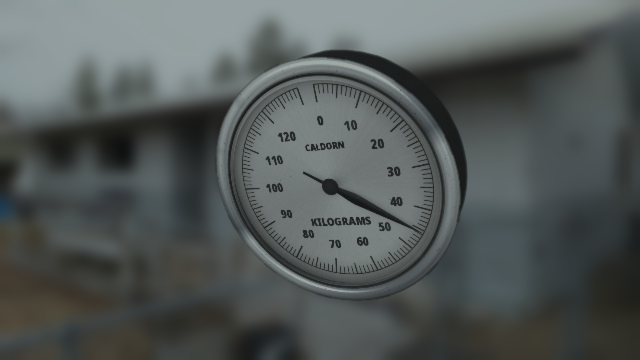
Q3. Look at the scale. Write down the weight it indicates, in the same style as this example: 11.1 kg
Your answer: 45 kg
